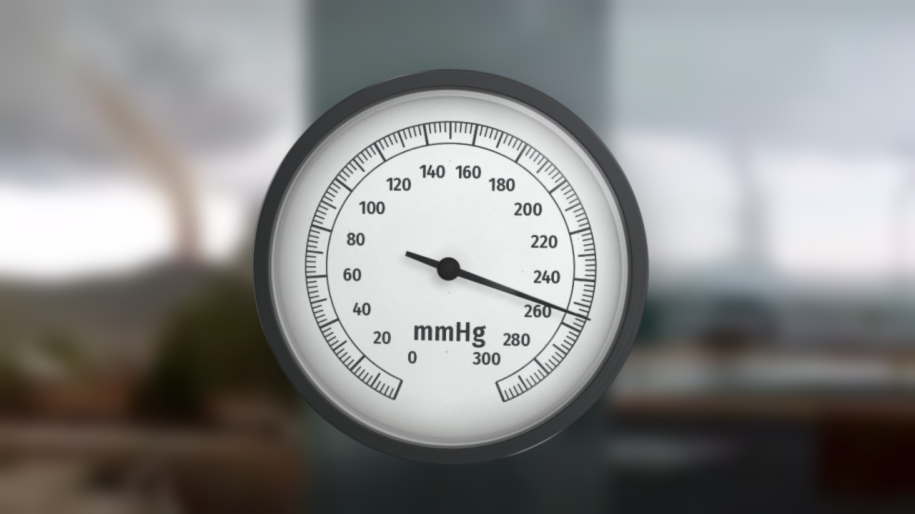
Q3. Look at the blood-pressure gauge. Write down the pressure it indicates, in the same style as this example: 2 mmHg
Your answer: 254 mmHg
